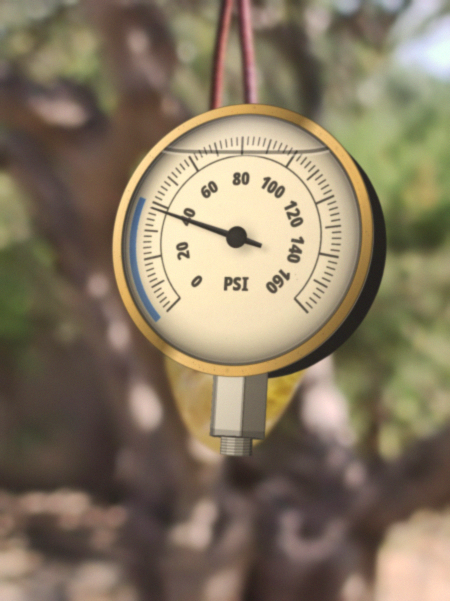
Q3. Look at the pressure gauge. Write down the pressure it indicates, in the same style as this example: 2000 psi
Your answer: 38 psi
